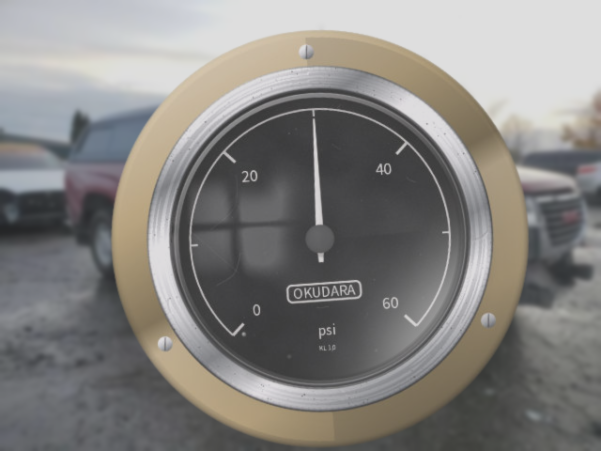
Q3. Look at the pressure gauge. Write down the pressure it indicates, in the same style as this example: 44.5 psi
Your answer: 30 psi
